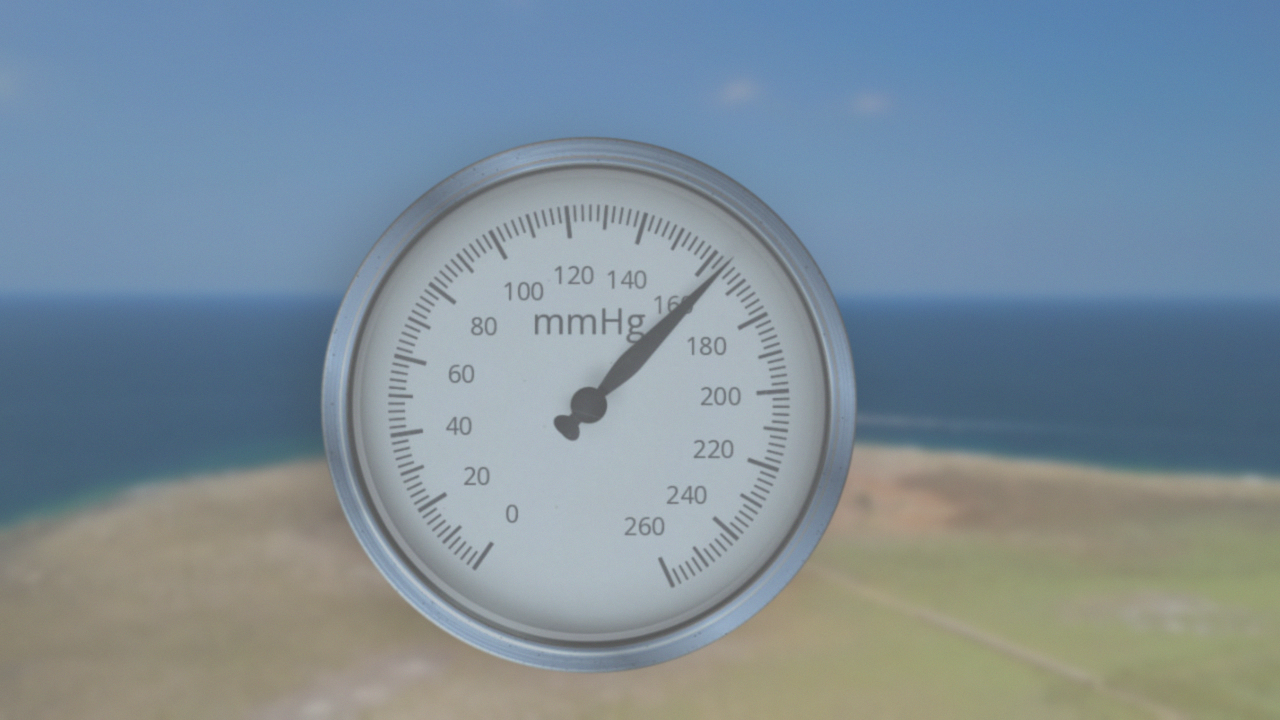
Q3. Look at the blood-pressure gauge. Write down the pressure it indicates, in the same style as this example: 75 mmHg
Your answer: 164 mmHg
